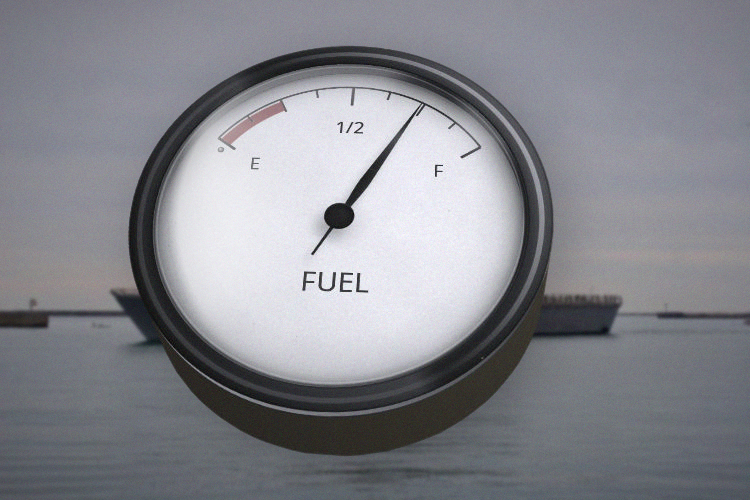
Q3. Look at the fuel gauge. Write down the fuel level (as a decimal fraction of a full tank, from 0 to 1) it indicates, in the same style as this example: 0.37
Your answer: 0.75
